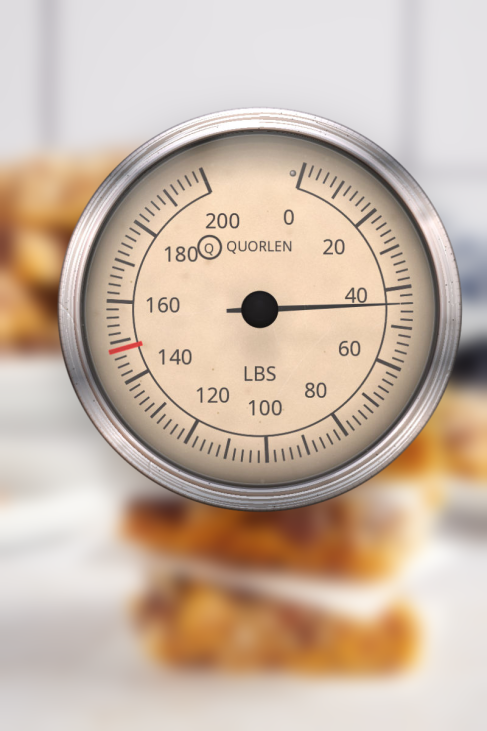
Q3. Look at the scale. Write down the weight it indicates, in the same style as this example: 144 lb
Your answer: 44 lb
